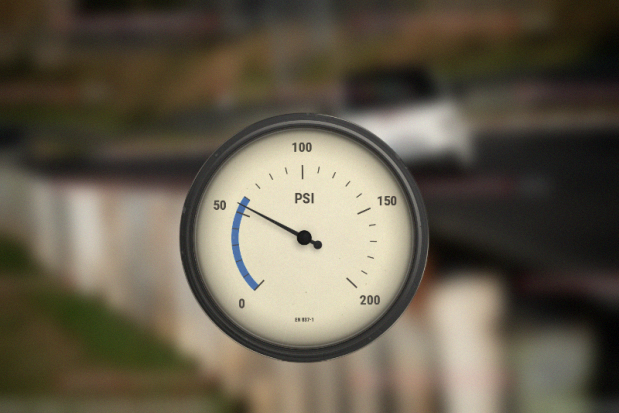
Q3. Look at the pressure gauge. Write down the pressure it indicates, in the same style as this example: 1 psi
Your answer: 55 psi
